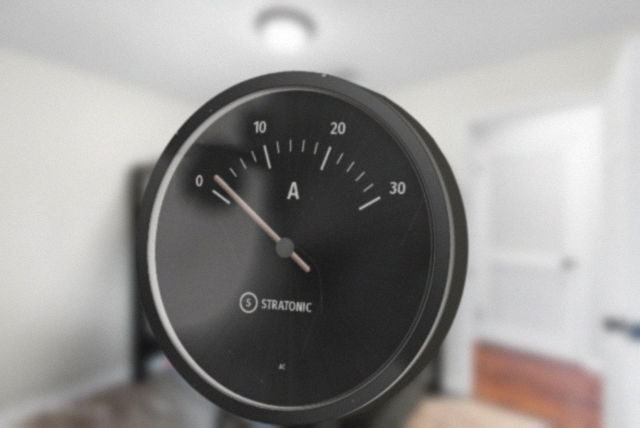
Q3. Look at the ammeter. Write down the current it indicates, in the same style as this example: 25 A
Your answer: 2 A
